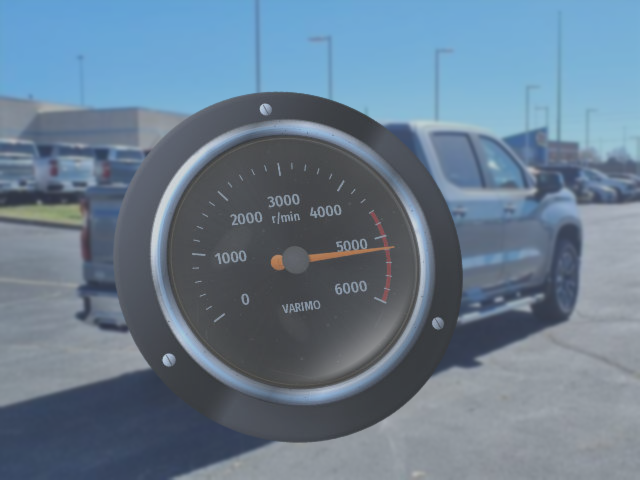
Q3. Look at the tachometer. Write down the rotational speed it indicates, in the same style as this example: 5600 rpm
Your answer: 5200 rpm
